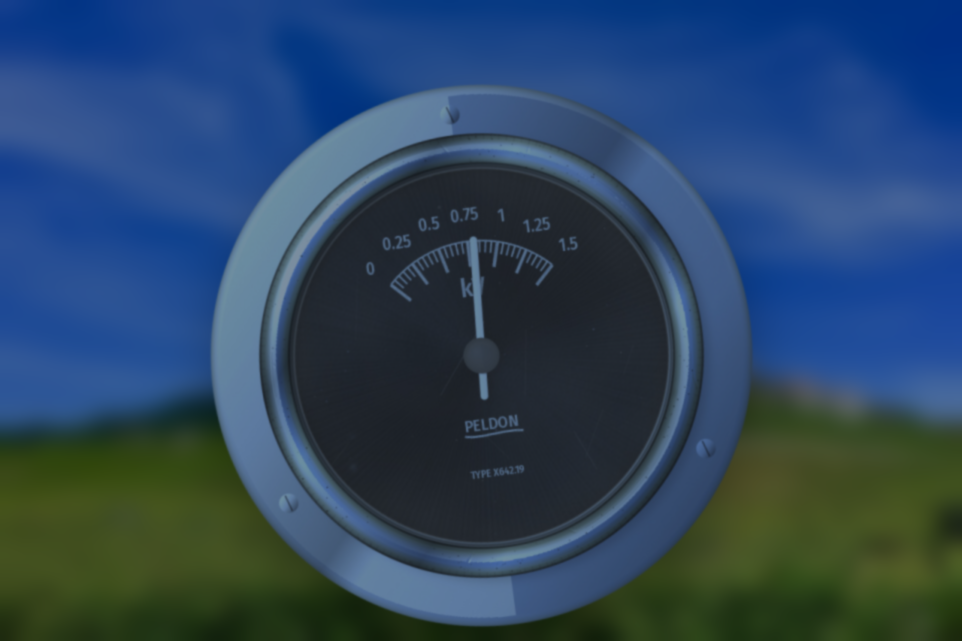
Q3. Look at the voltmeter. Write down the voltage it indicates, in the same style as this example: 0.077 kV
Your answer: 0.8 kV
